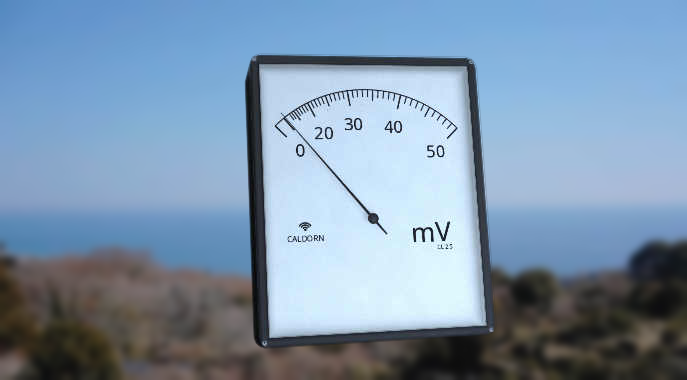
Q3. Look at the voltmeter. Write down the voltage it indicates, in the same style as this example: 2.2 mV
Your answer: 10 mV
